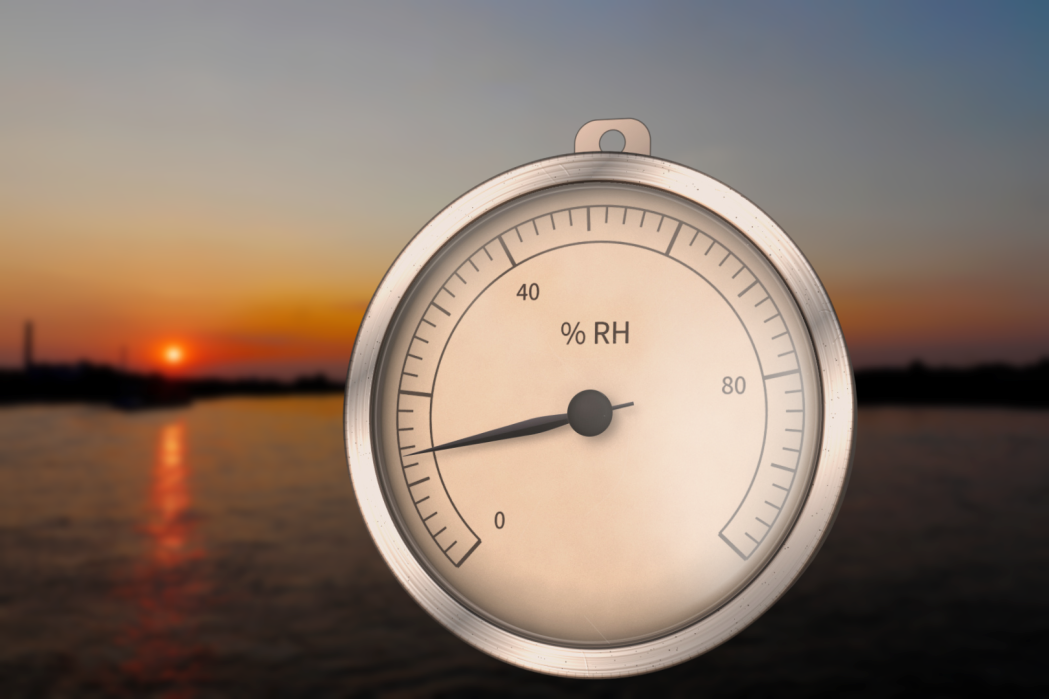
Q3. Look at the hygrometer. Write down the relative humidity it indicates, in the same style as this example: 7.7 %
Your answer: 13 %
